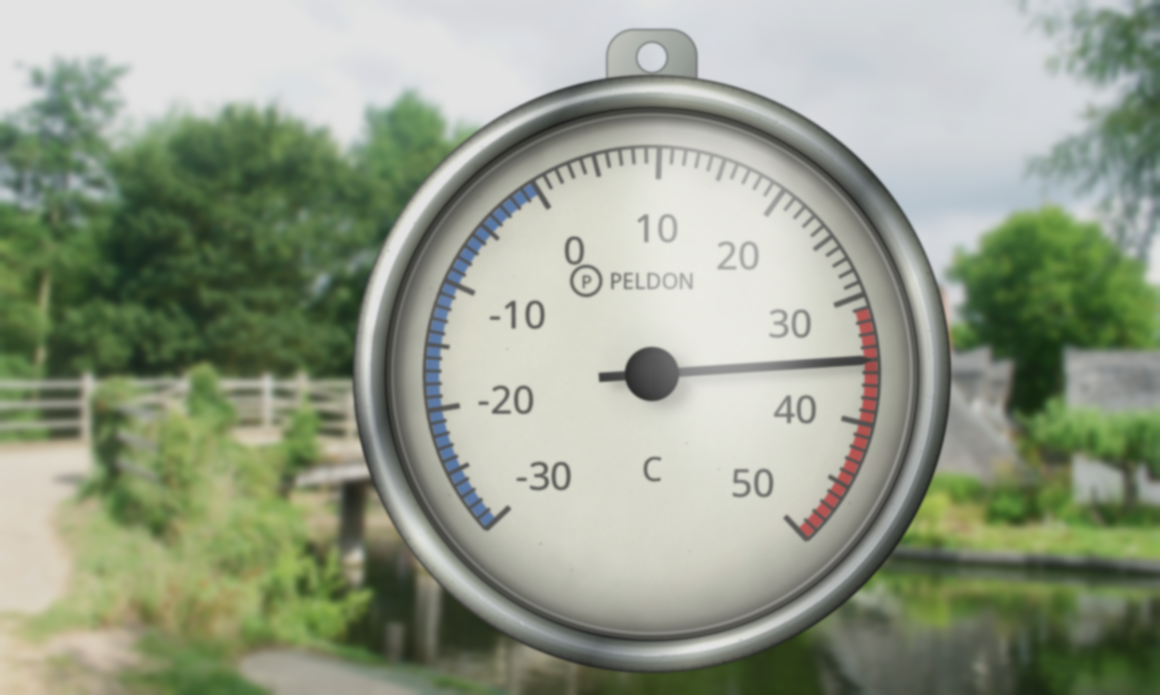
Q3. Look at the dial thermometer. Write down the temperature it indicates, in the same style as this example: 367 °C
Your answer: 35 °C
